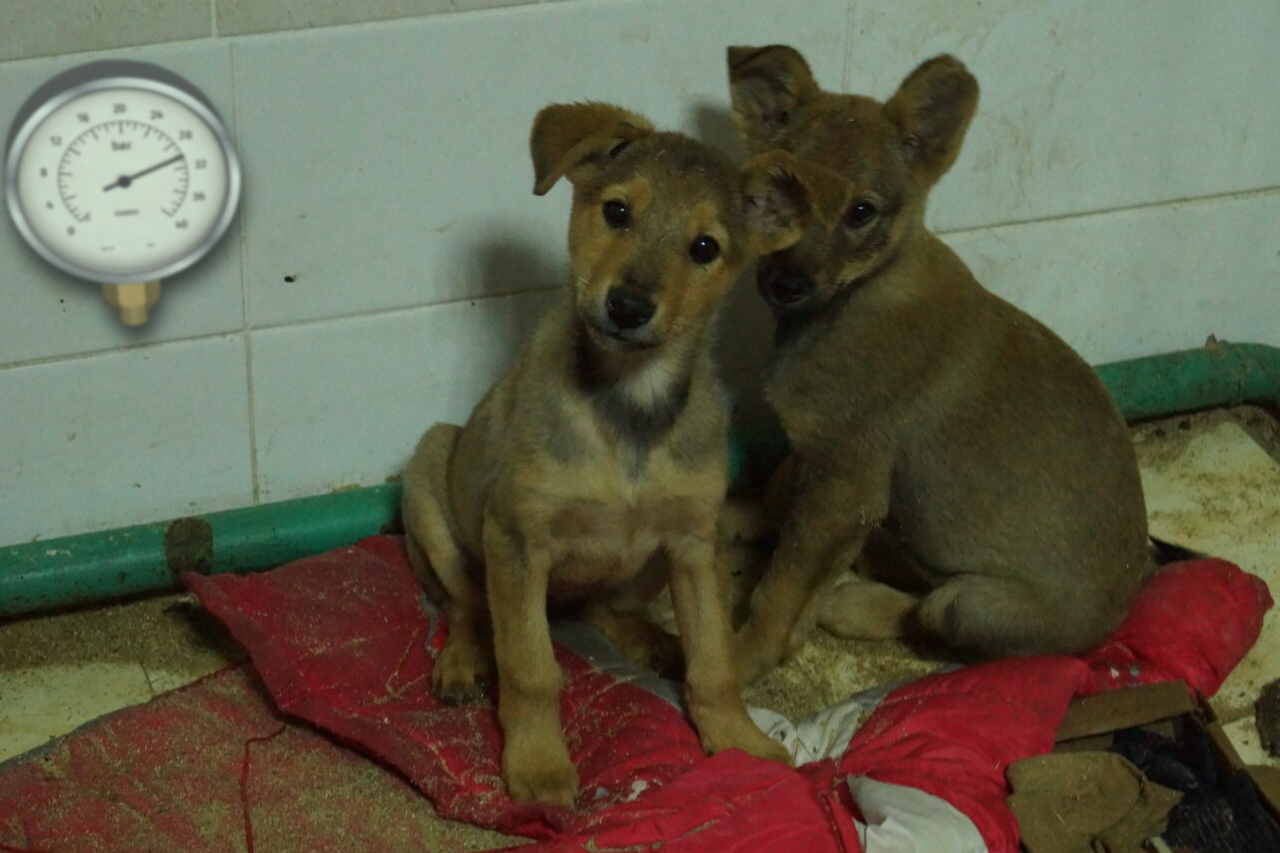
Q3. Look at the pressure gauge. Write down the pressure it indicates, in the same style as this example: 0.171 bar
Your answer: 30 bar
